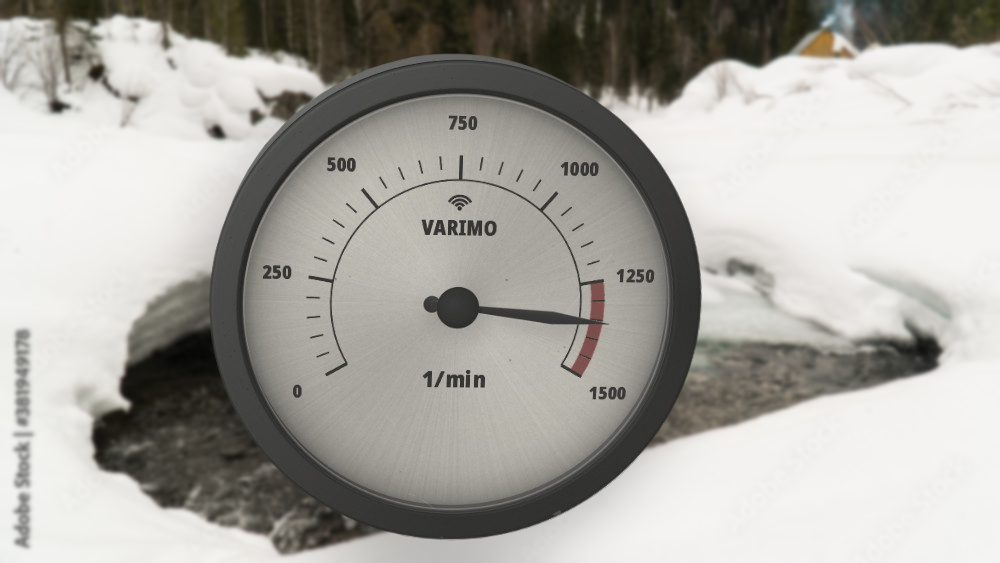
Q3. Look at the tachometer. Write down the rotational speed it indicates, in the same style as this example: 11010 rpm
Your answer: 1350 rpm
